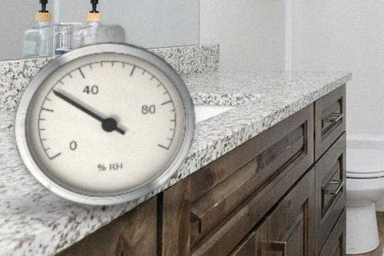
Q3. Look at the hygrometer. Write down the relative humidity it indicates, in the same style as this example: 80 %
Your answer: 28 %
